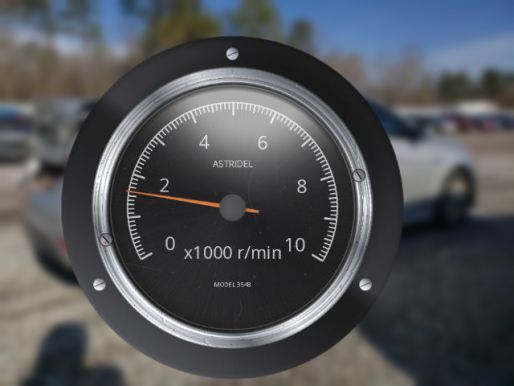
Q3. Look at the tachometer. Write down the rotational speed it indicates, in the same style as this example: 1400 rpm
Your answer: 1600 rpm
